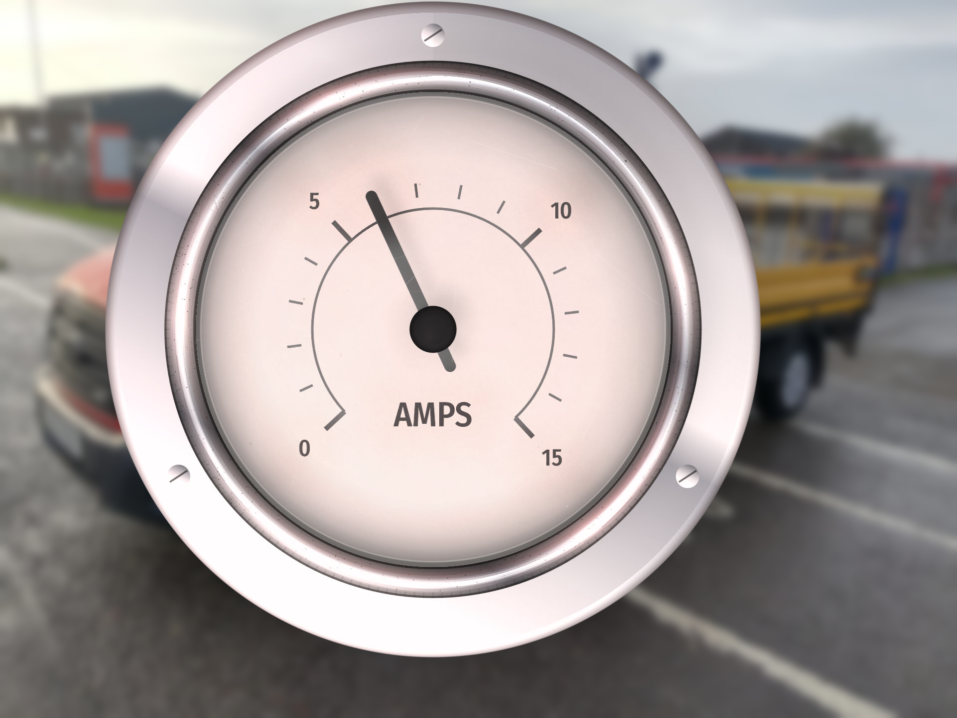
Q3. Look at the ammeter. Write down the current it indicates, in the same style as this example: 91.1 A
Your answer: 6 A
